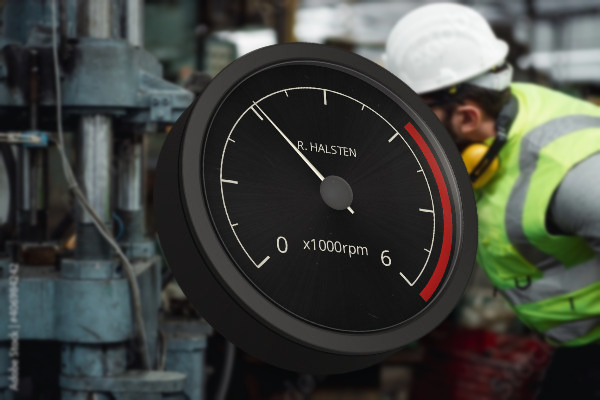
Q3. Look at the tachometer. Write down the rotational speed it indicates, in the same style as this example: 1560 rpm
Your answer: 2000 rpm
